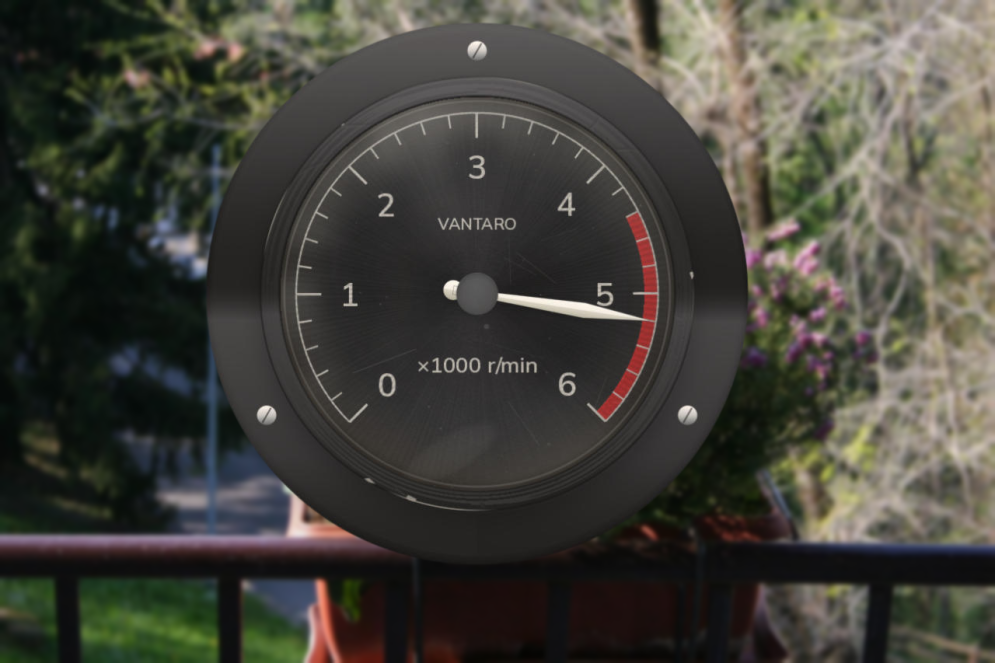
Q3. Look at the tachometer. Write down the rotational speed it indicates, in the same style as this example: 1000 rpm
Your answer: 5200 rpm
